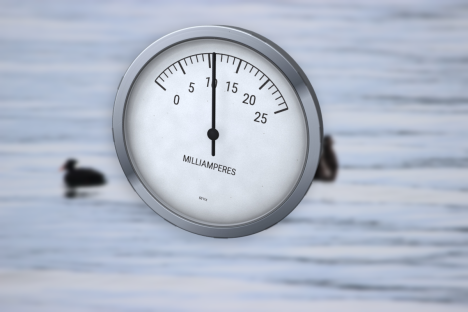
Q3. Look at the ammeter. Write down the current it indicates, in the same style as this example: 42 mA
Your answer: 11 mA
